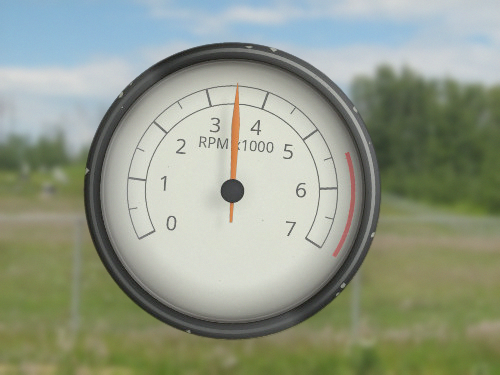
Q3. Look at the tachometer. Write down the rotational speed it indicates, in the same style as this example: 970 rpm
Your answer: 3500 rpm
